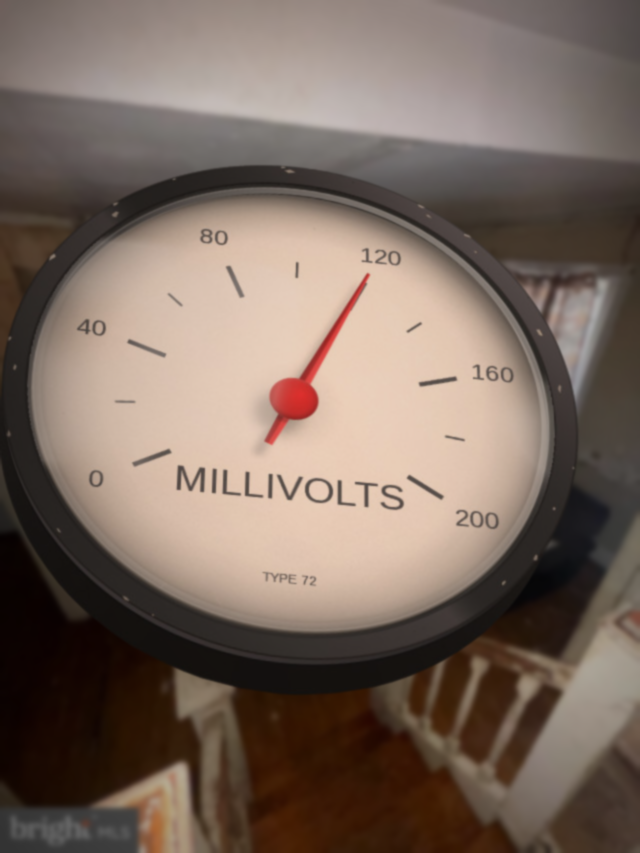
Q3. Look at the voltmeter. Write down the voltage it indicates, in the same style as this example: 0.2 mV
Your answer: 120 mV
